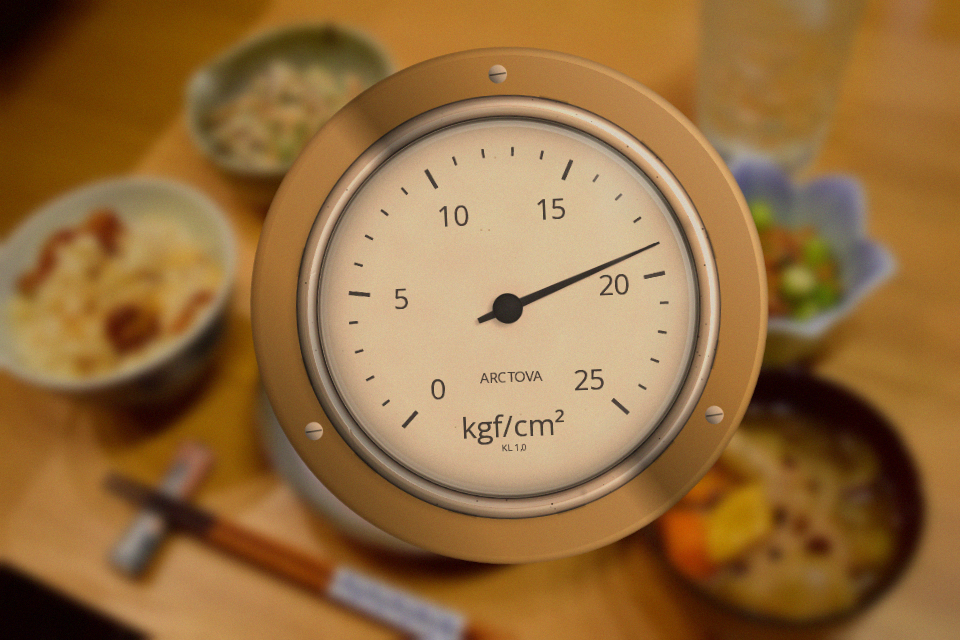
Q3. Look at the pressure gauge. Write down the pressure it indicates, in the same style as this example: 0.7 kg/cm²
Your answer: 19 kg/cm²
